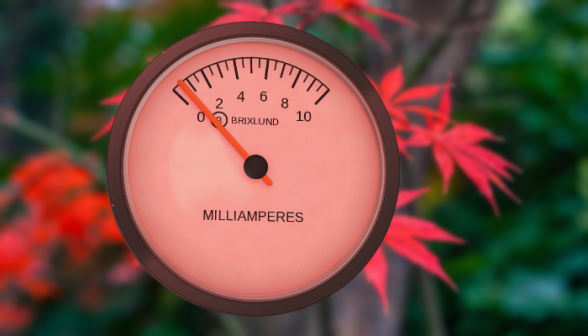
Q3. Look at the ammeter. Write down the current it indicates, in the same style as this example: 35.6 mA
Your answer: 0.5 mA
